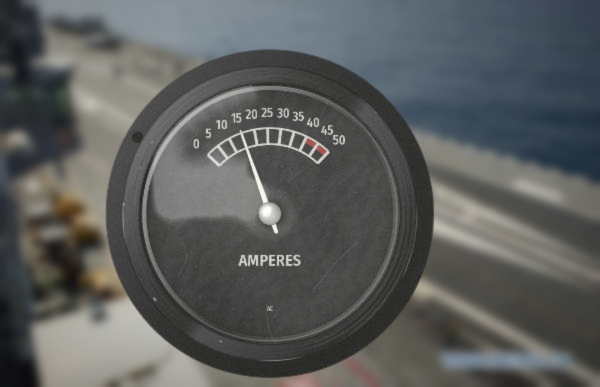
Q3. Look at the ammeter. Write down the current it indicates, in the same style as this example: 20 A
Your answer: 15 A
